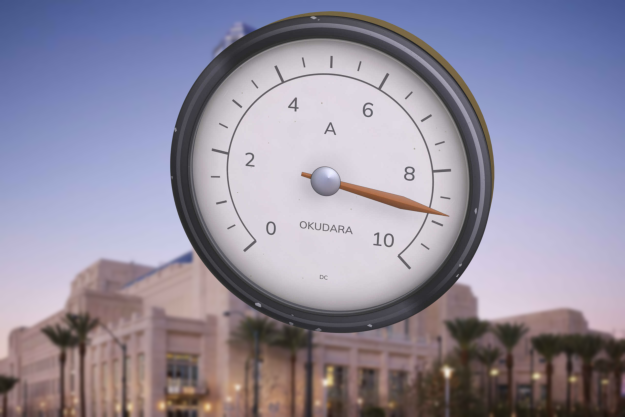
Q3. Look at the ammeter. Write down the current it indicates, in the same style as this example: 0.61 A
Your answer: 8.75 A
